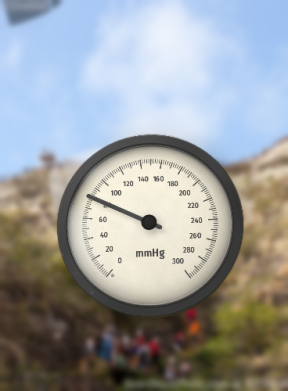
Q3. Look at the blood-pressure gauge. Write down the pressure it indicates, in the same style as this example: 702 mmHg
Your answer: 80 mmHg
